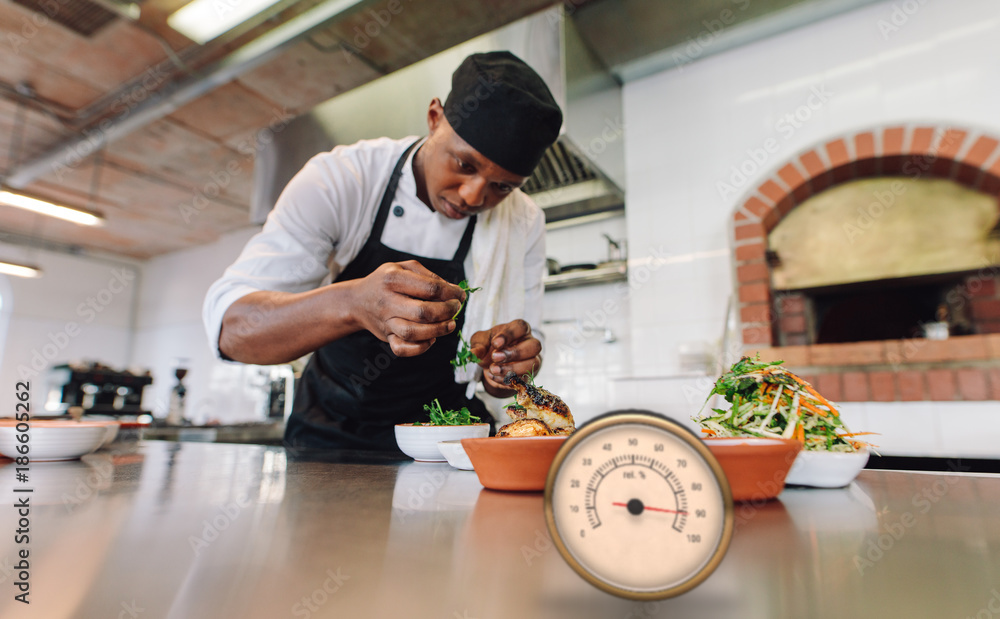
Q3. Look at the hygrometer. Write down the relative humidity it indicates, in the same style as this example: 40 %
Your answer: 90 %
